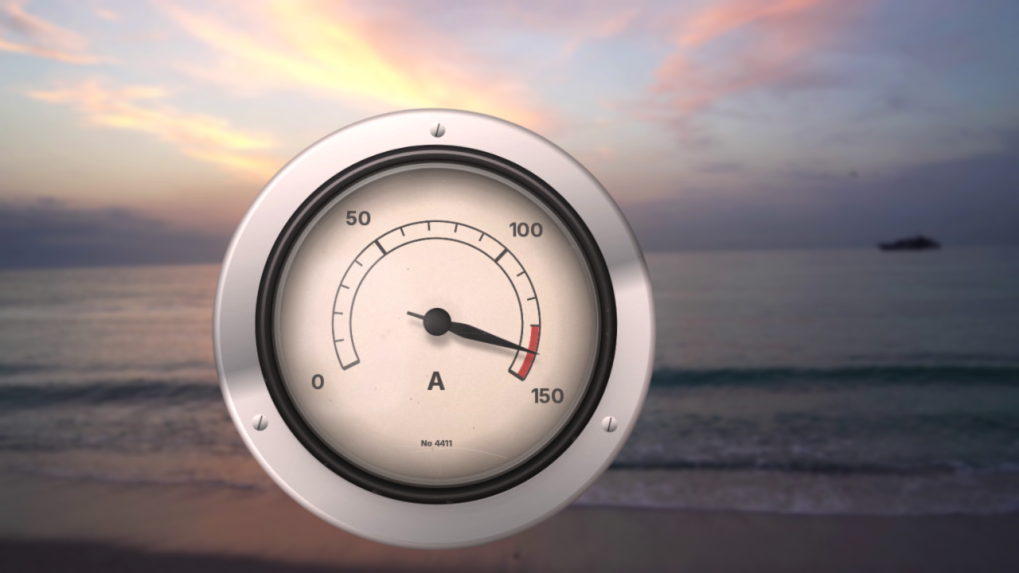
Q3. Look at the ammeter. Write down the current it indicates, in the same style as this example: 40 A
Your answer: 140 A
